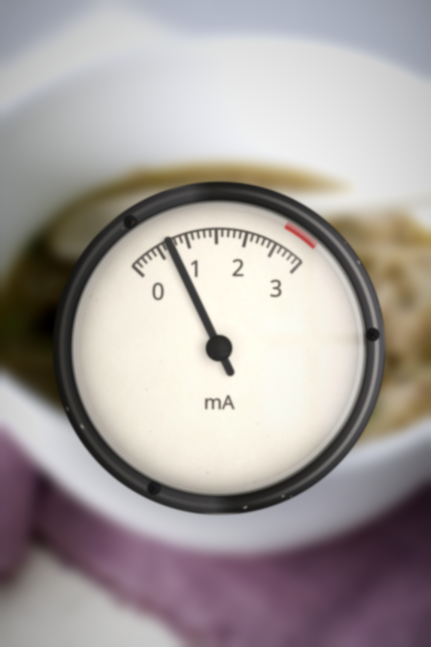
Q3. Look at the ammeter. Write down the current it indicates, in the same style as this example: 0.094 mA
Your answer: 0.7 mA
